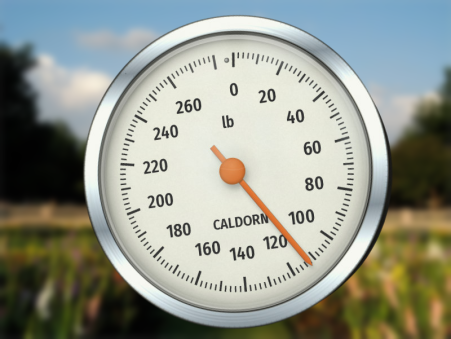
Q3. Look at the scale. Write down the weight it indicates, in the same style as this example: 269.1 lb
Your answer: 112 lb
